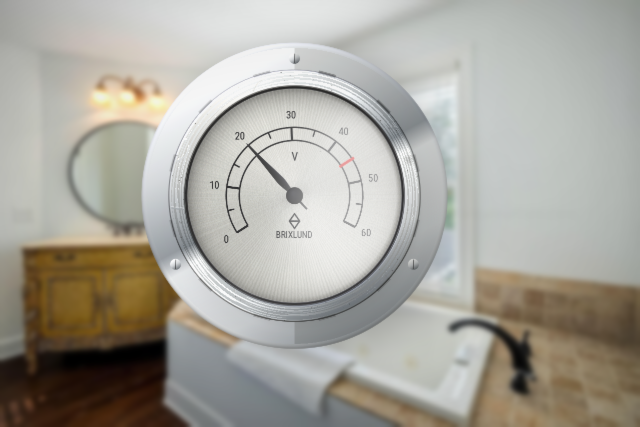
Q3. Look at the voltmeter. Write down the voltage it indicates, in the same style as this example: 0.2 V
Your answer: 20 V
